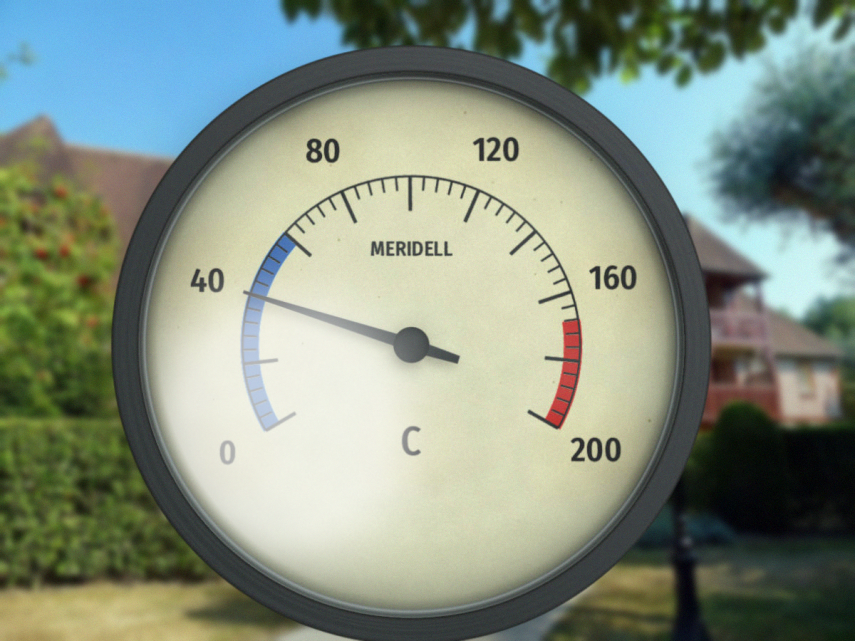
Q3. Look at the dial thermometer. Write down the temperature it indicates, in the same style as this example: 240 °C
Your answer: 40 °C
